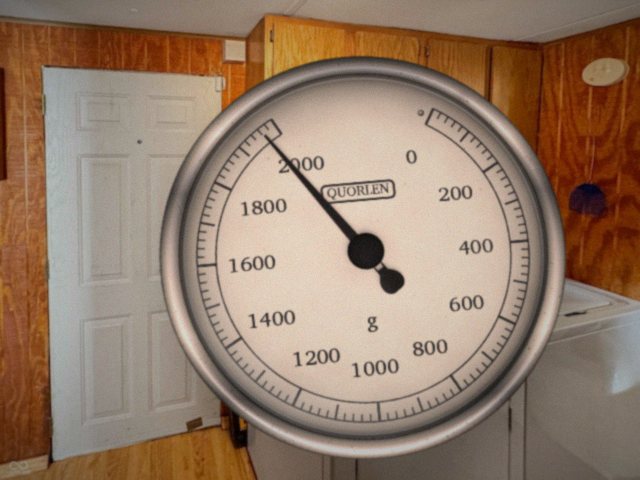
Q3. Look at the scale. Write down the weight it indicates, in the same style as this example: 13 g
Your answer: 1960 g
